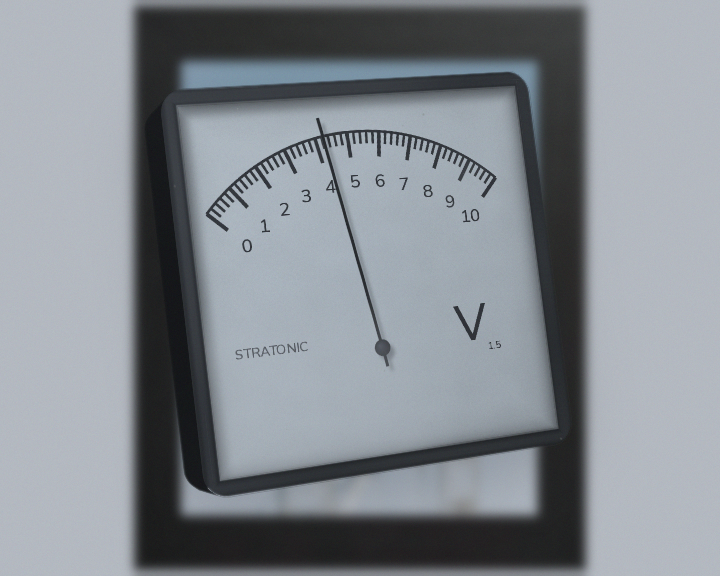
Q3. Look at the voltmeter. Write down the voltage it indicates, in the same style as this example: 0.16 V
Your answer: 4.2 V
